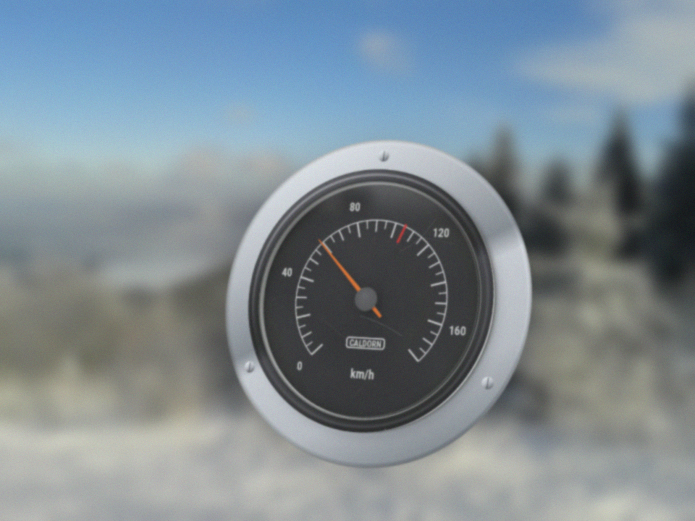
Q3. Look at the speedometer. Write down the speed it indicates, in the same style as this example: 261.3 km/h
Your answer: 60 km/h
